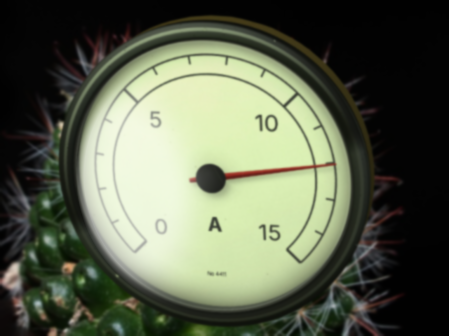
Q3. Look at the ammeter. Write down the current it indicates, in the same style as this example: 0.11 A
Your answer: 12 A
